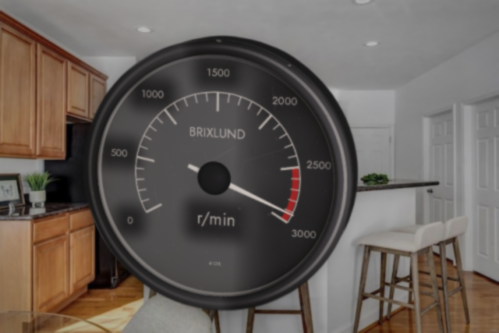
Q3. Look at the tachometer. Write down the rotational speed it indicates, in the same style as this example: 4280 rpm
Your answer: 2900 rpm
